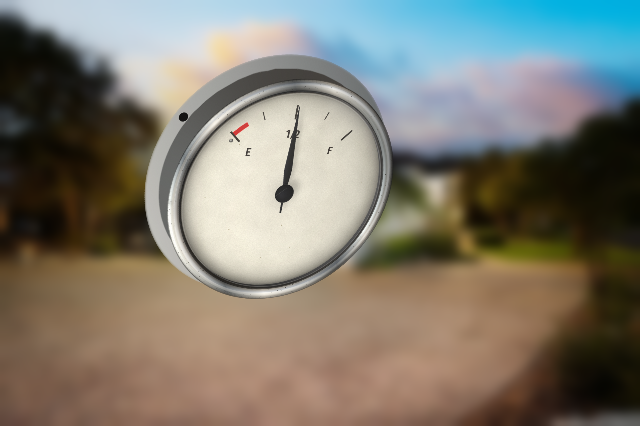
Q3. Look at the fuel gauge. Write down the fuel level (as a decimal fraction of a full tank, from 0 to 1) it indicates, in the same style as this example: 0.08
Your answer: 0.5
